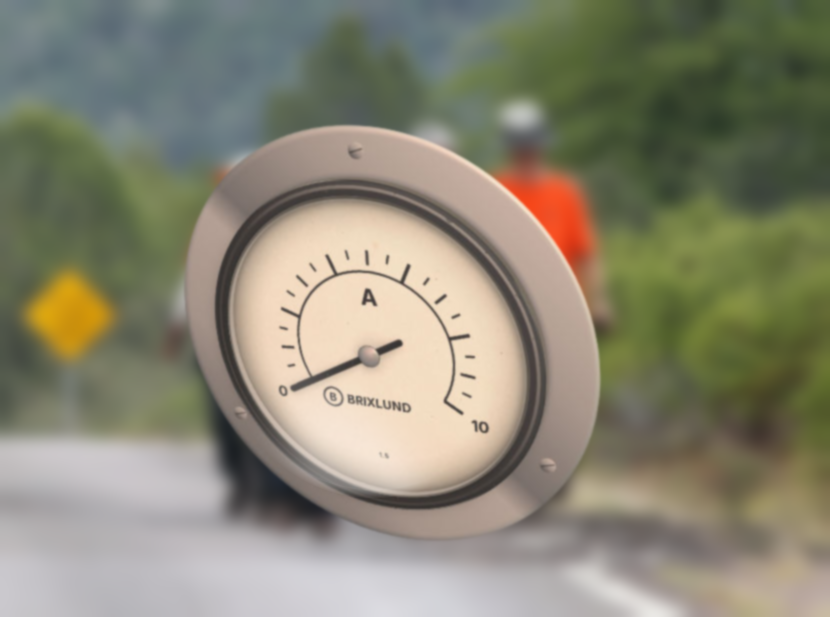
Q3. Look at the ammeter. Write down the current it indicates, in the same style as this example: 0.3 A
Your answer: 0 A
